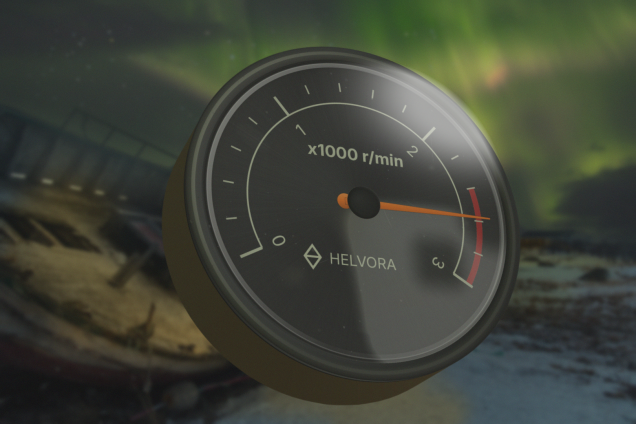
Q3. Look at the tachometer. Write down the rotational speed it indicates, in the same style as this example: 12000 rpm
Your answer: 2600 rpm
